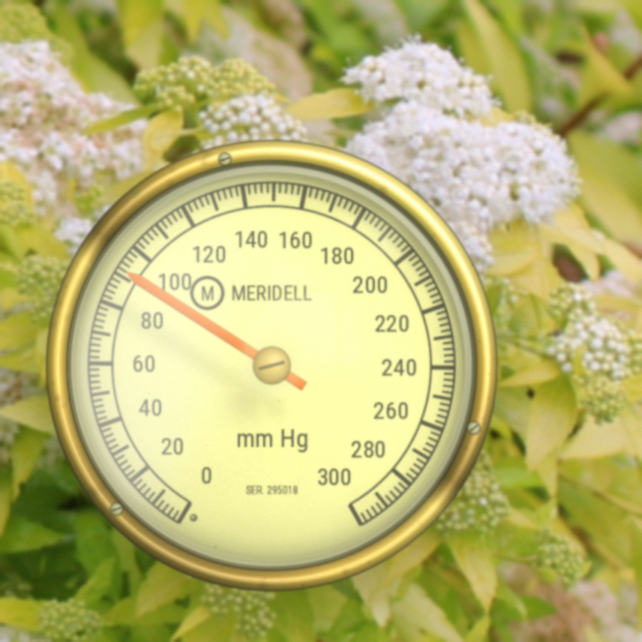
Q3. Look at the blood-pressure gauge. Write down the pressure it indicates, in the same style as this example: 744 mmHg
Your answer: 92 mmHg
